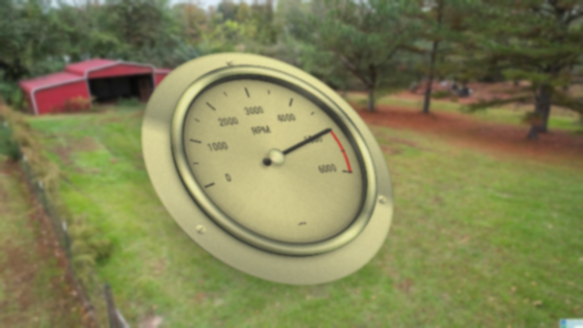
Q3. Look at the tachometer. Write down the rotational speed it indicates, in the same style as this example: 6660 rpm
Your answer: 5000 rpm
